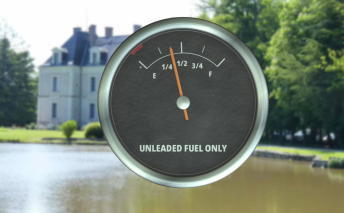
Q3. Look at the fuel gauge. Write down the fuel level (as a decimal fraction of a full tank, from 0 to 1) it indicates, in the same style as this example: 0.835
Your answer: 0.375
